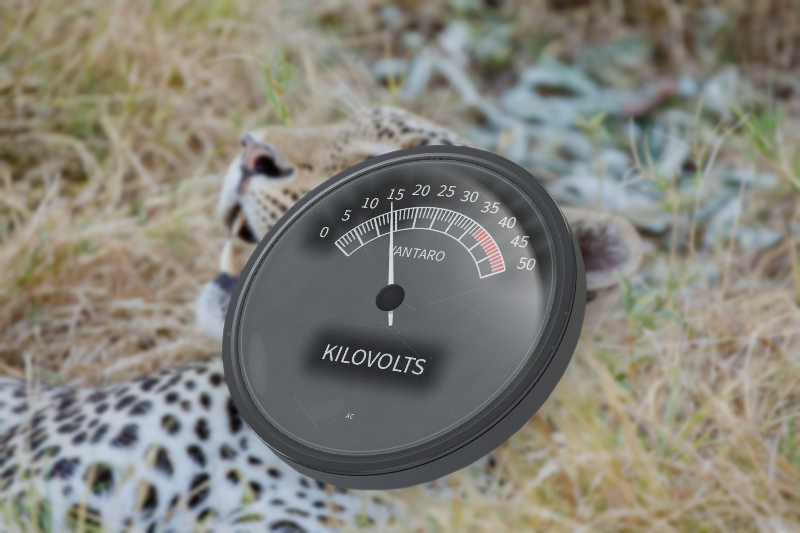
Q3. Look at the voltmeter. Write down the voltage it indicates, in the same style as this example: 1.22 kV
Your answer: 15 kV
